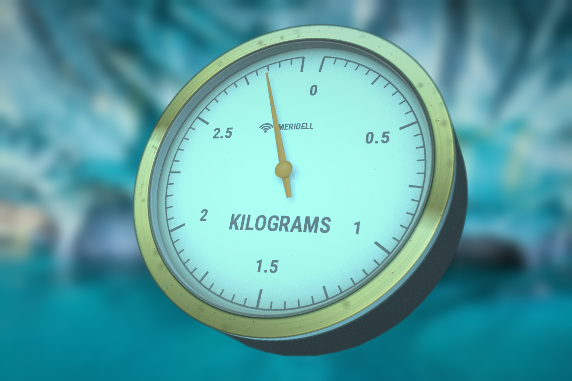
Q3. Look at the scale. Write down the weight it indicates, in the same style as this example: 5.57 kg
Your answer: 2.85 kg
